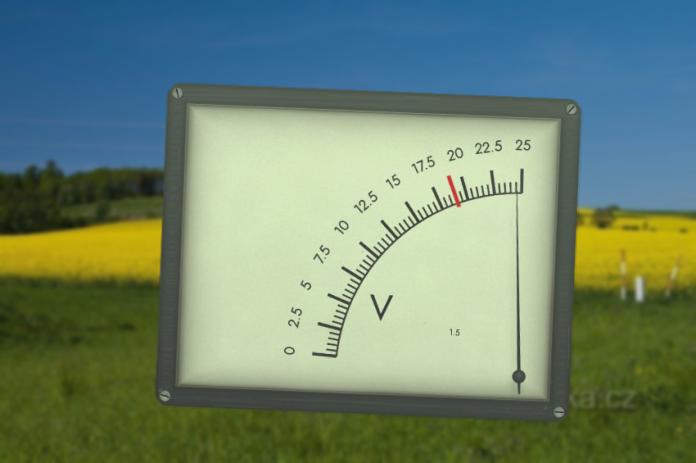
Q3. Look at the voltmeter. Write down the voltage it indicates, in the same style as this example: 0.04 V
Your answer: 24.5 V
